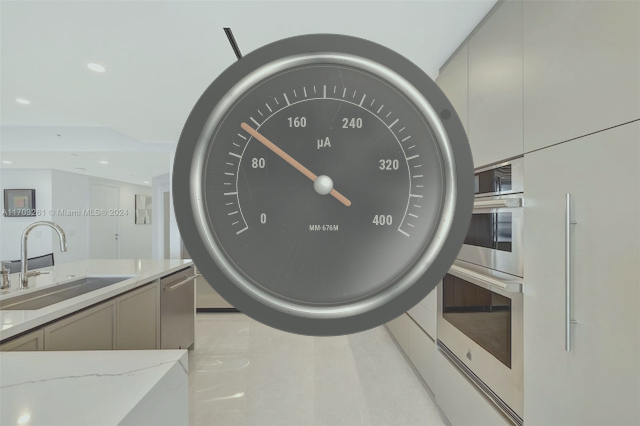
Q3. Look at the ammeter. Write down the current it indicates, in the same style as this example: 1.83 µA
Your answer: 110 µA
